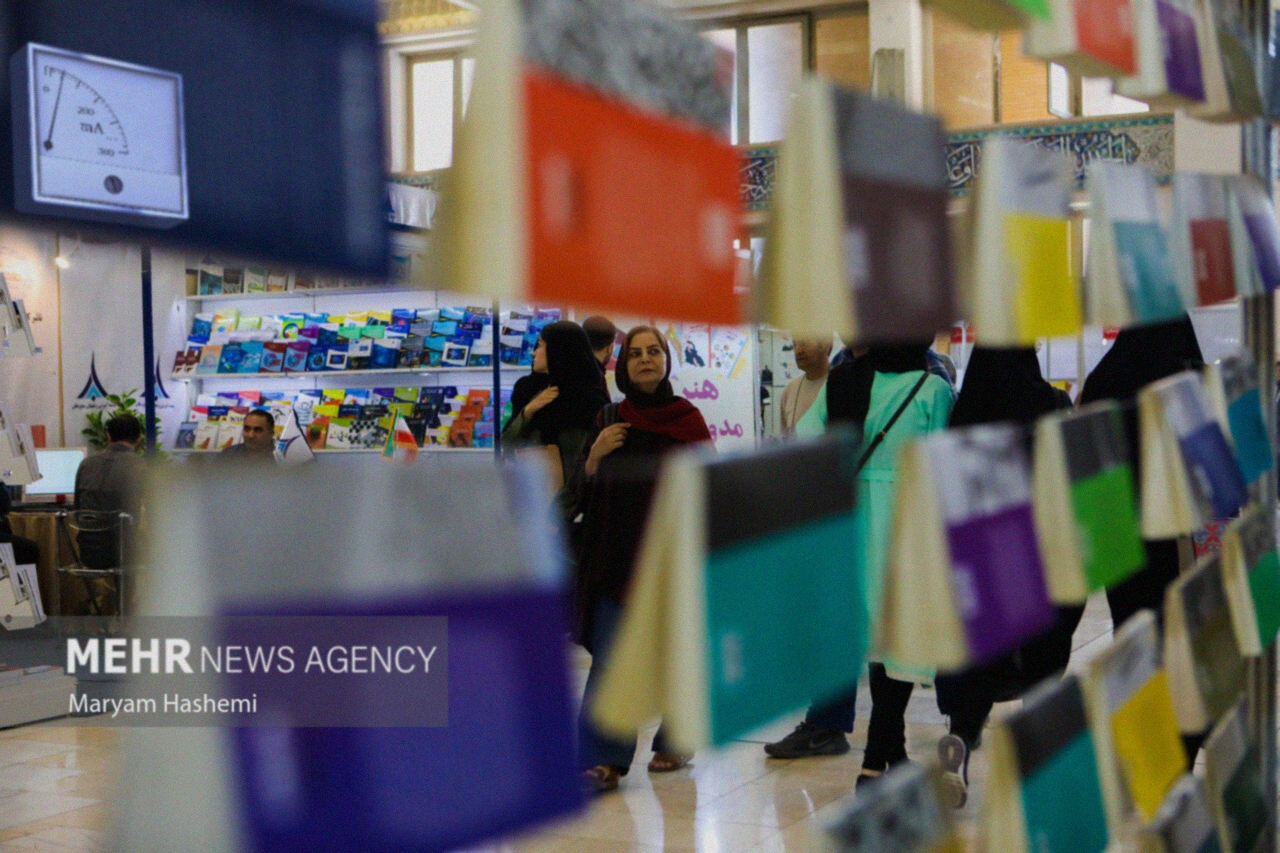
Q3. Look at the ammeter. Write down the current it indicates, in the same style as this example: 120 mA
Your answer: 100 mA
